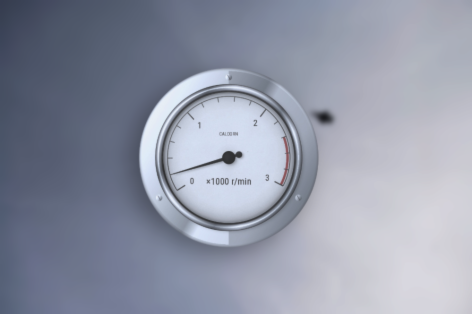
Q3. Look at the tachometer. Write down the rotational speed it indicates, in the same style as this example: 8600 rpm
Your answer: 200 rpm
